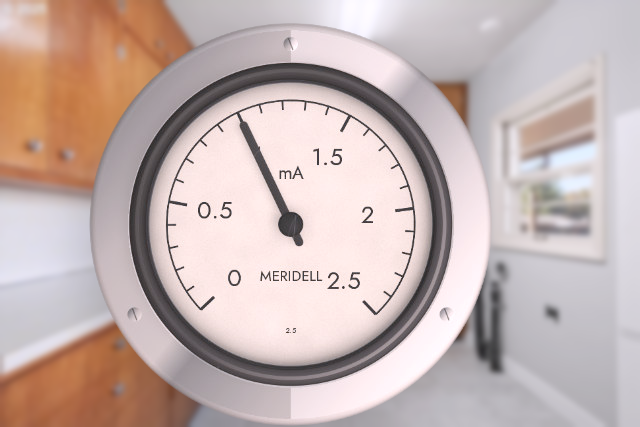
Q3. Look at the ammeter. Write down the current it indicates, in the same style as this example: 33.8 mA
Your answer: 1 mA
